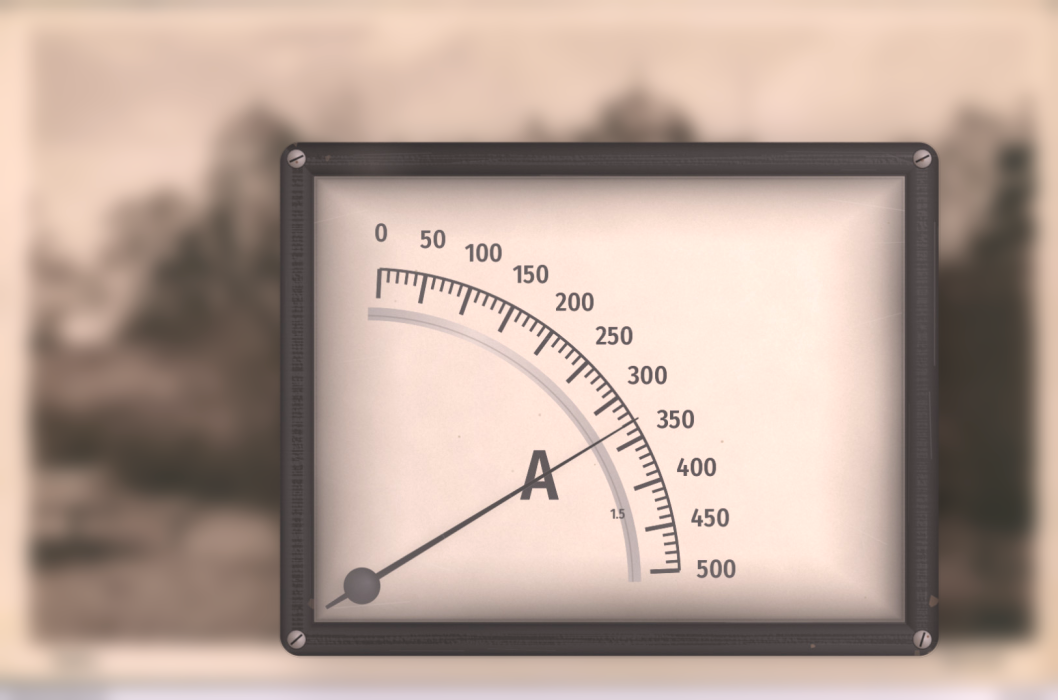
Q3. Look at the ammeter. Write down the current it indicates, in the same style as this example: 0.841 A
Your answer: 330 A
